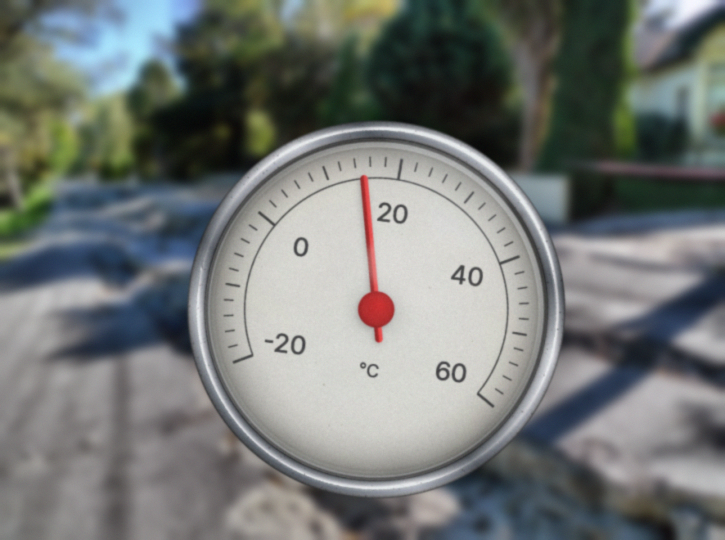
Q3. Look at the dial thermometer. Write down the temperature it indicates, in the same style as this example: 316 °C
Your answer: 15 °C
